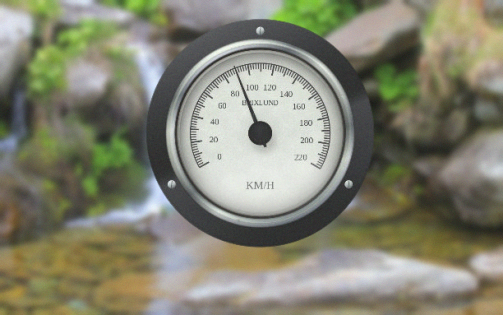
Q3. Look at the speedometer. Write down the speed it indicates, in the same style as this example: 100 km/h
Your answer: 90 km/h
